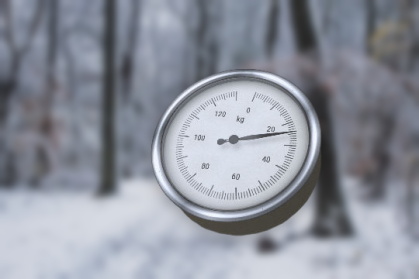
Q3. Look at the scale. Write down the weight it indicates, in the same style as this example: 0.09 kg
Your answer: 25 kg
